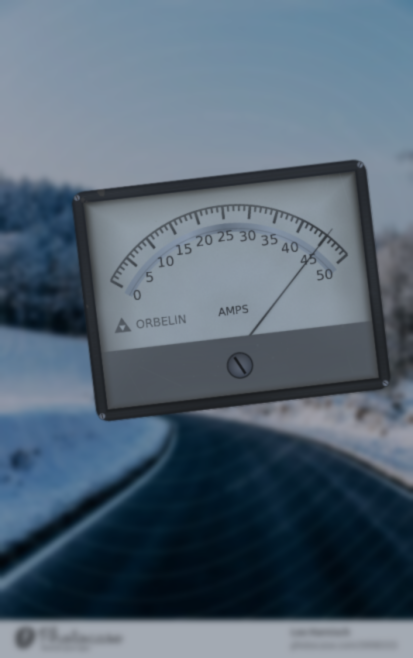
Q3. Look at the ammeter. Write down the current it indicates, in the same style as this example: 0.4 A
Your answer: 45 A
